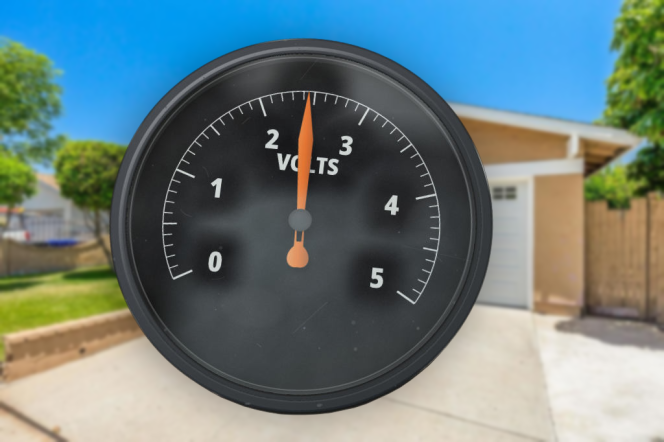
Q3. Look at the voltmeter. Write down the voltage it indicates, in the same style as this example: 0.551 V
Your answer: 2.45 V
